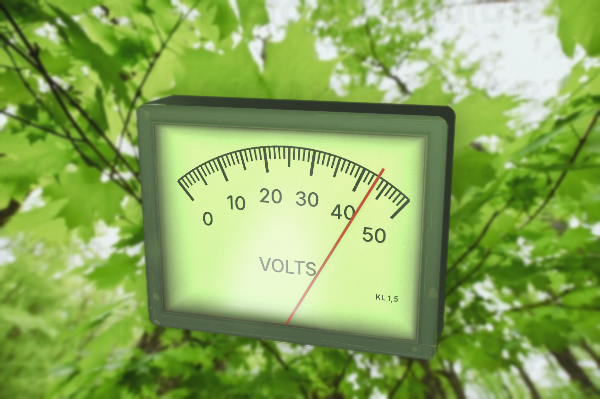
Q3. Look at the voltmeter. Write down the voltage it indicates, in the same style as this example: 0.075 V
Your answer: 43 V
